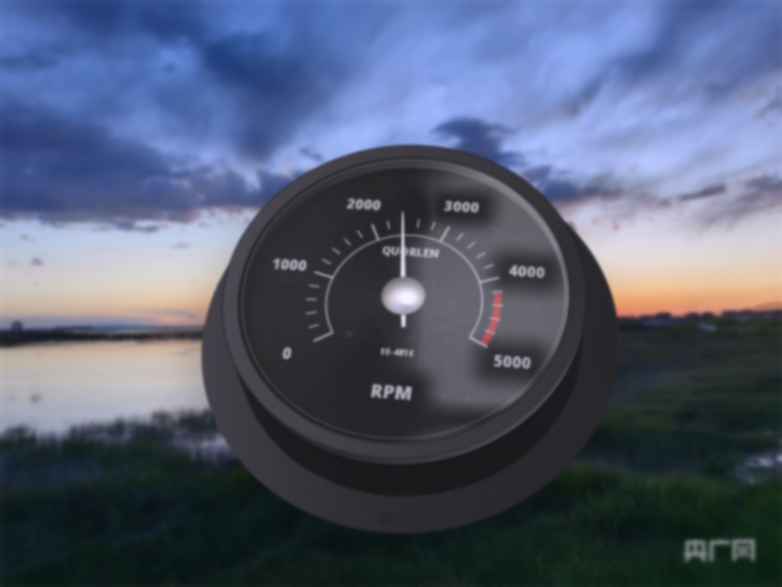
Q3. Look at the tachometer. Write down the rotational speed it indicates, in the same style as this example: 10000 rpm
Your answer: 2400 rpm
